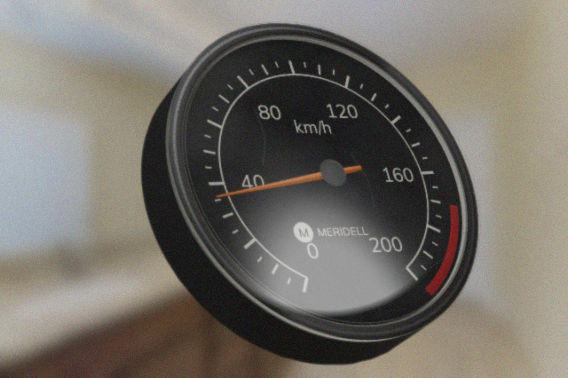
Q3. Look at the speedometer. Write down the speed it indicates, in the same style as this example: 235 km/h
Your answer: 35 km/h
